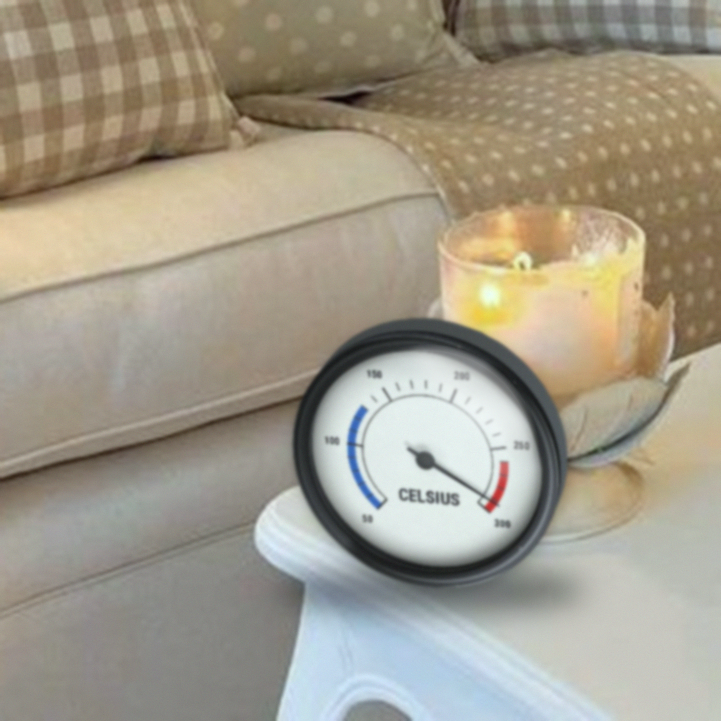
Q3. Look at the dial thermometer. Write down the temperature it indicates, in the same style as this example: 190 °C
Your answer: 290 °C
